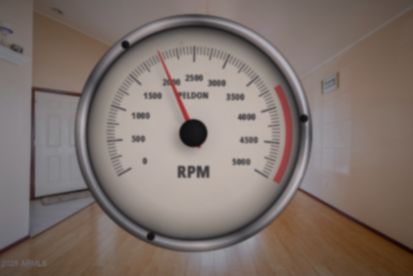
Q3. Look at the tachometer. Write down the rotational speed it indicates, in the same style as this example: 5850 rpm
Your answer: 2000 rpm
